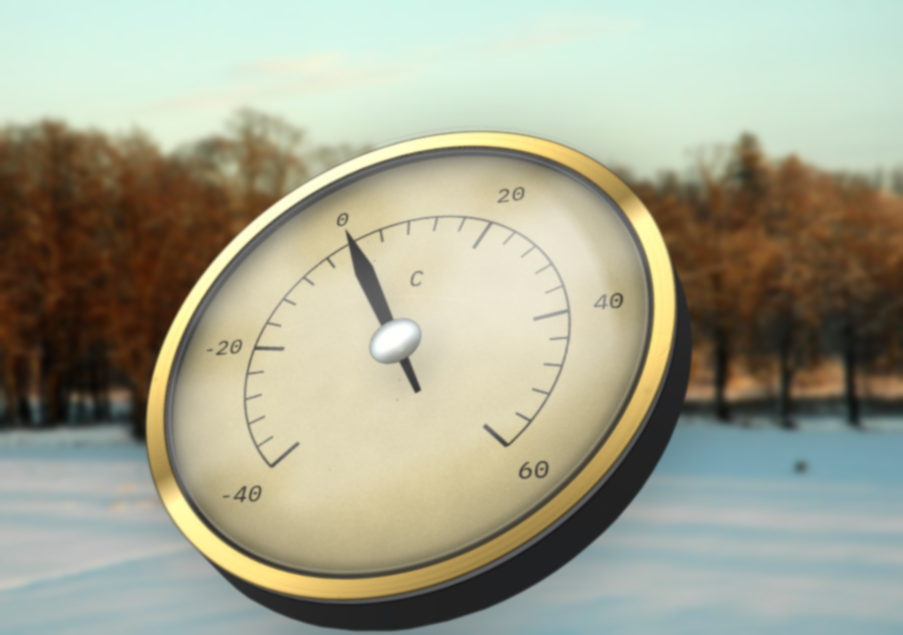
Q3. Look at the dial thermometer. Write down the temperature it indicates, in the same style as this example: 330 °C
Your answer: 0 °C
